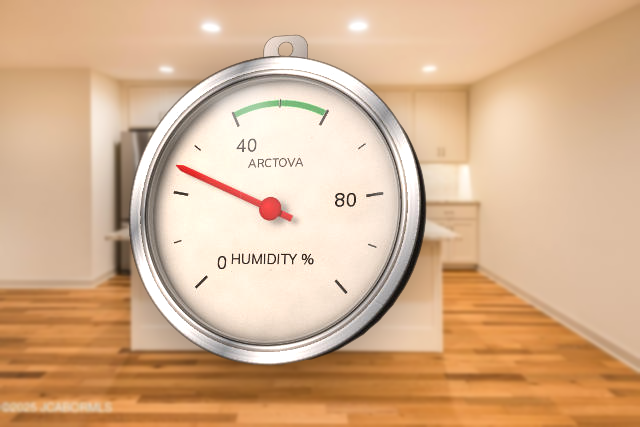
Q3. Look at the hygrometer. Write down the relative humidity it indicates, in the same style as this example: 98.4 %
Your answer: 25 %
